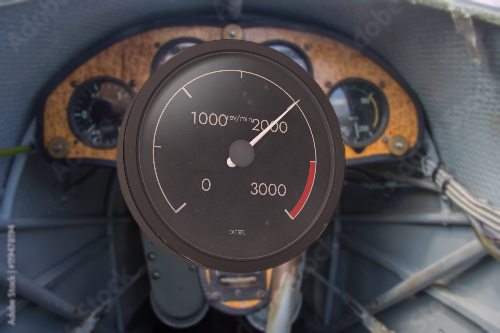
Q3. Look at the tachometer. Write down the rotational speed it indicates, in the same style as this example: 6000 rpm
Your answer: 2000 rpm
